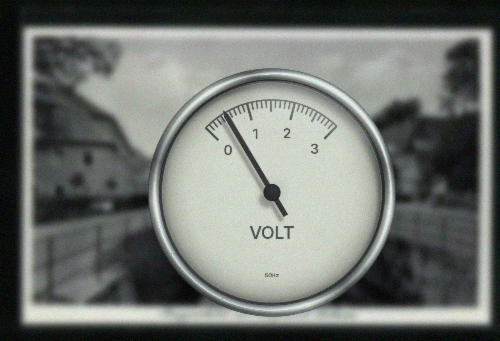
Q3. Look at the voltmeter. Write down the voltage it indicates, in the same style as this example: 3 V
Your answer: 0.5 V
